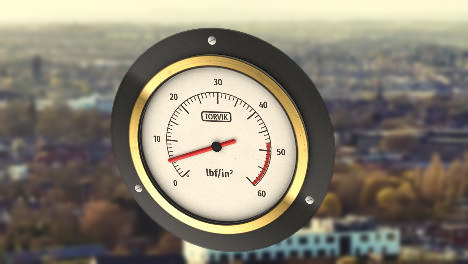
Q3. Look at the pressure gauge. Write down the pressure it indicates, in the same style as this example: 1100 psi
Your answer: 5 psi
